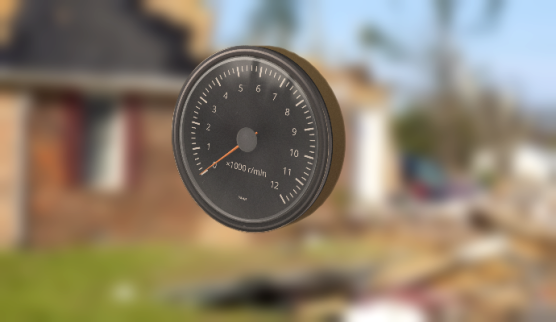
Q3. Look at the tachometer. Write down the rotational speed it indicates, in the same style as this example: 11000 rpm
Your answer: 0 rpm
